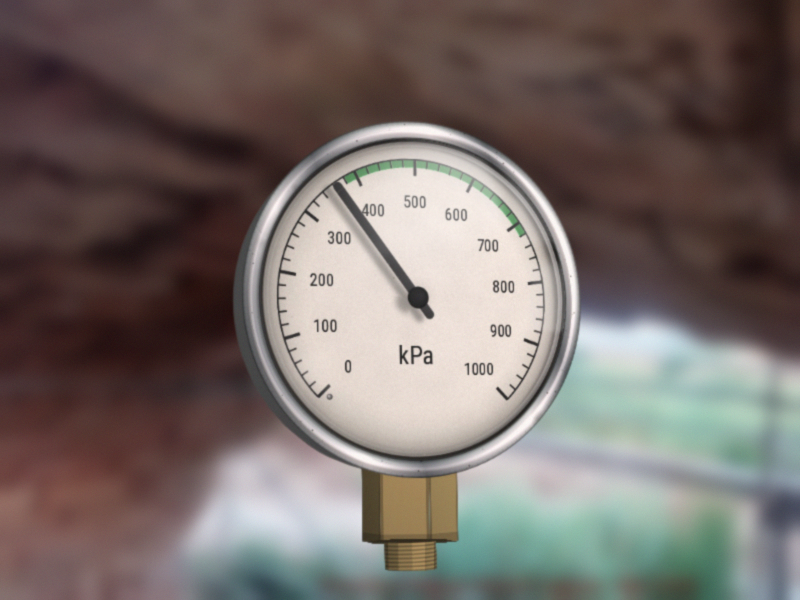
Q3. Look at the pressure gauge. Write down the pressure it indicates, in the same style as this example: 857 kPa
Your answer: 360 kPa
